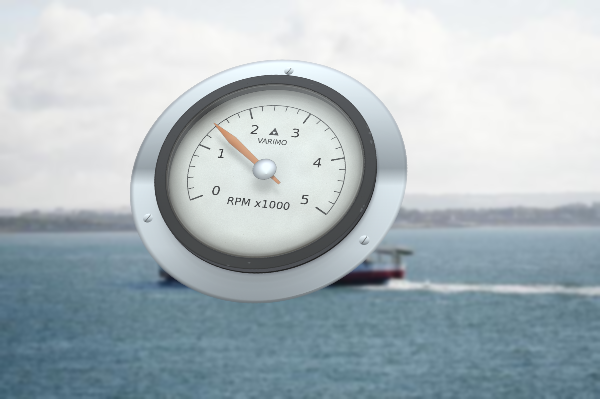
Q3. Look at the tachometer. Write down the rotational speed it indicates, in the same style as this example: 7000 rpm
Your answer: 1400 rpm
